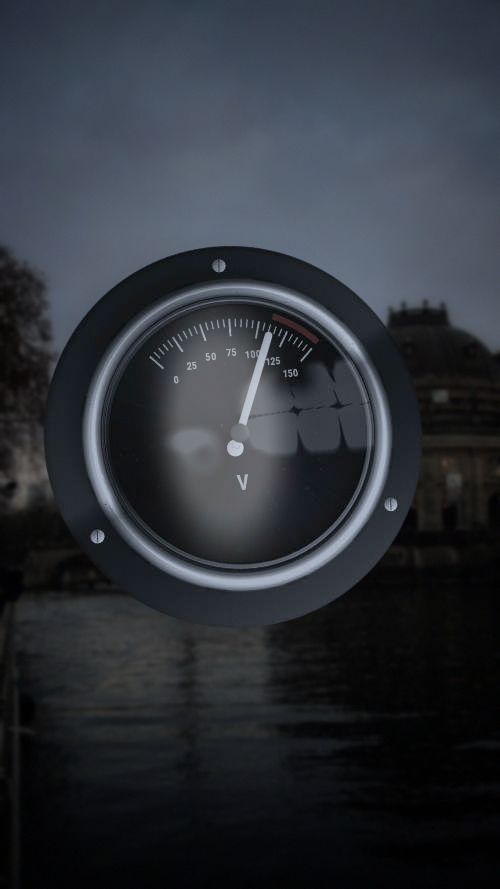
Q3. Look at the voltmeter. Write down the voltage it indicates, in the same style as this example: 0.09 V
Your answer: 110 V
